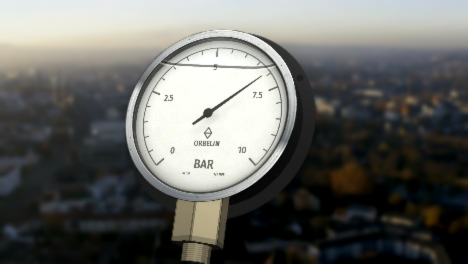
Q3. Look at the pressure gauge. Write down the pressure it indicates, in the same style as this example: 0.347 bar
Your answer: 7 bar
